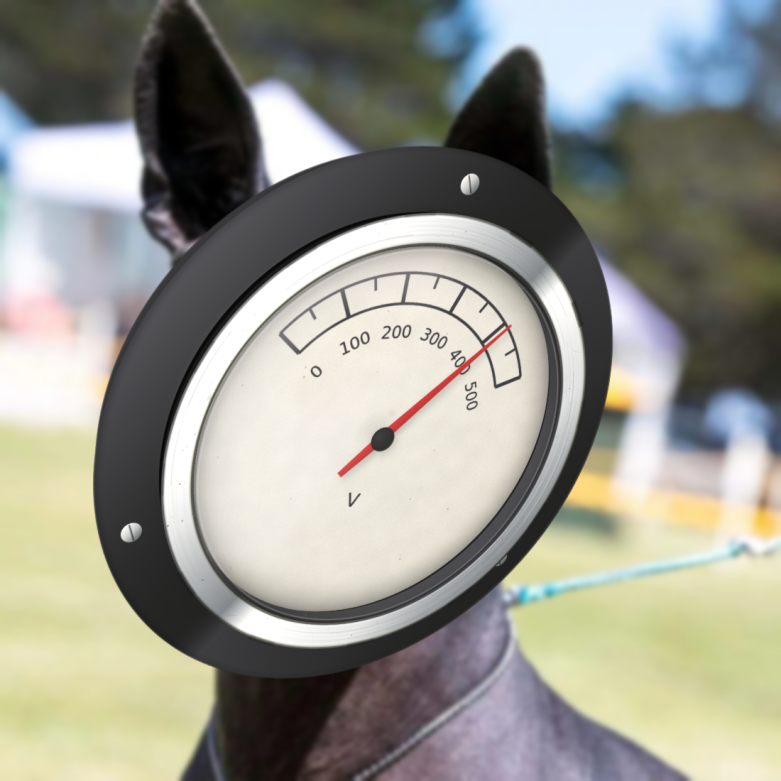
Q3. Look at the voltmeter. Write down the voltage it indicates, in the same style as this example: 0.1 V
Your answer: 400 V
